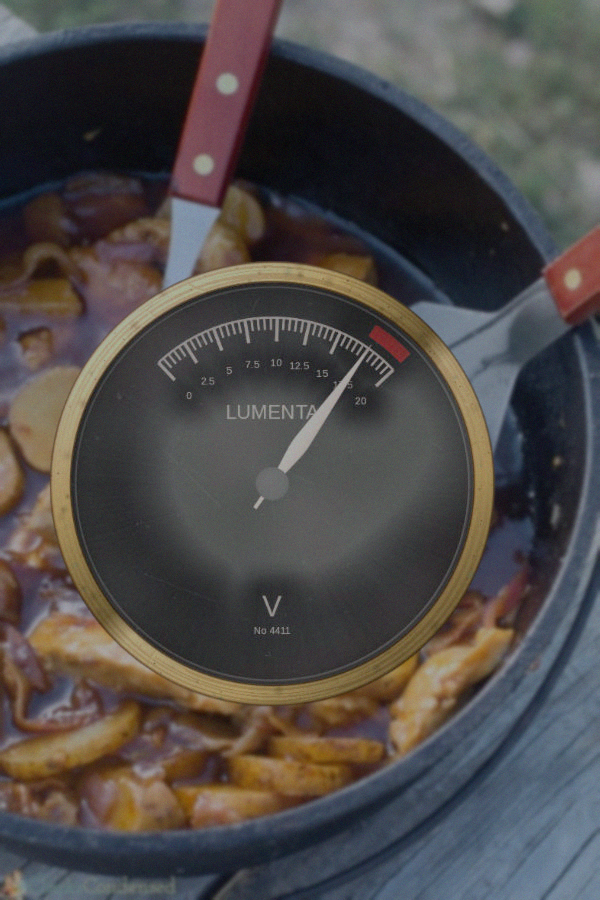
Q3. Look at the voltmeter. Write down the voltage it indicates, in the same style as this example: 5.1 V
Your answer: 17.5 V
